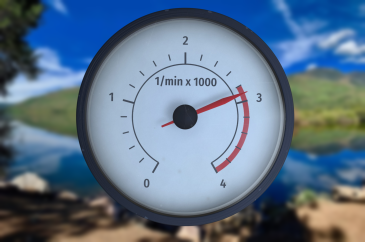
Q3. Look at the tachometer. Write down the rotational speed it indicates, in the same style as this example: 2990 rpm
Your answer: 2900 rpm
